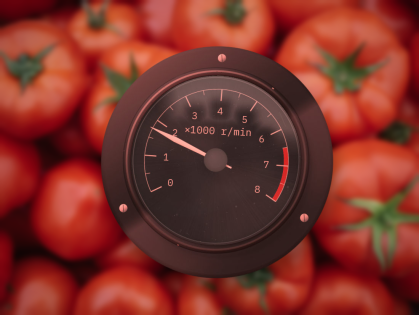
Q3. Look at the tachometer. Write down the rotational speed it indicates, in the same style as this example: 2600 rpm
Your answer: 1750 rpm
